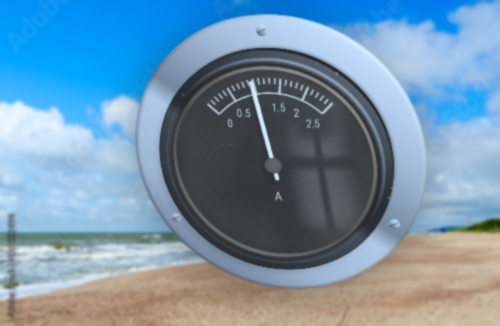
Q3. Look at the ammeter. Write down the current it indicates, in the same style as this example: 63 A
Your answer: 1 A
